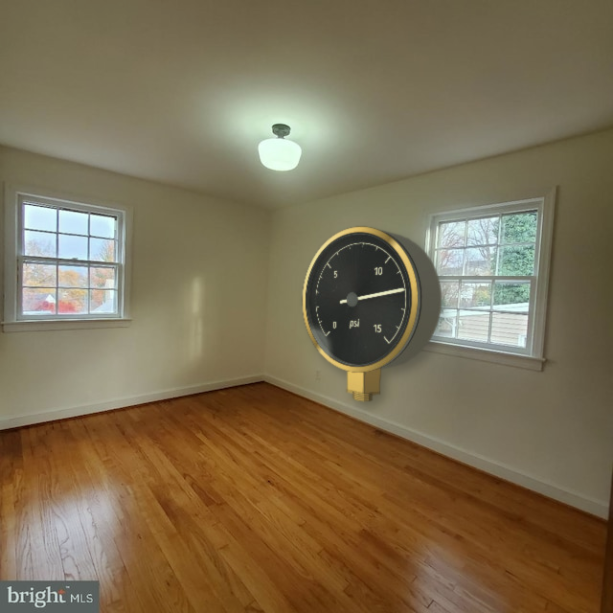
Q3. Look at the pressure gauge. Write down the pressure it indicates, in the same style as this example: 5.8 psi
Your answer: 12 psi
